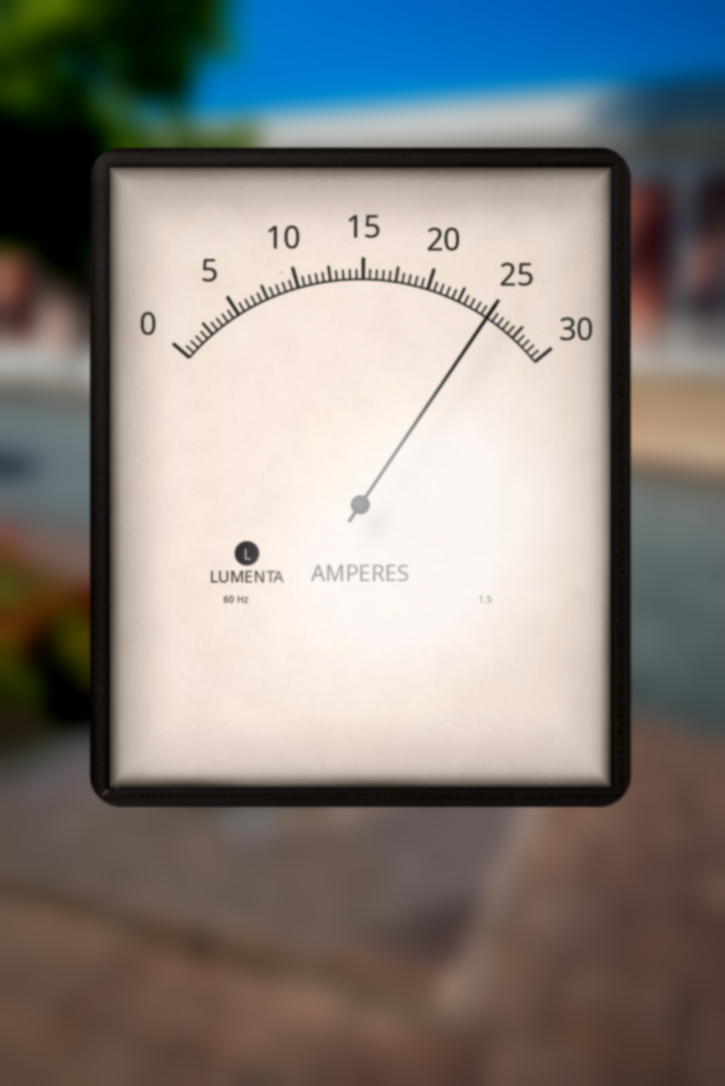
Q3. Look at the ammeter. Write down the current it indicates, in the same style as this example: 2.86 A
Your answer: 25 A
